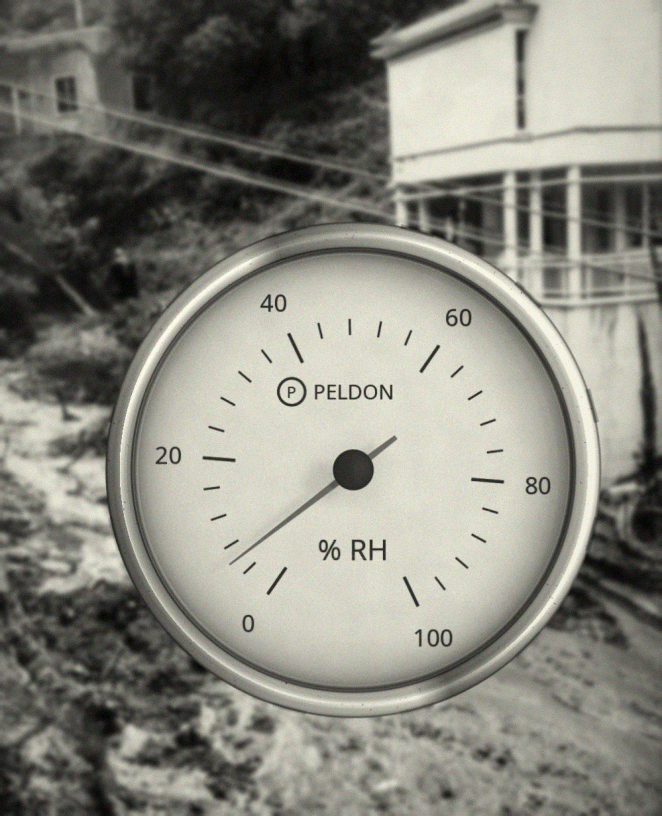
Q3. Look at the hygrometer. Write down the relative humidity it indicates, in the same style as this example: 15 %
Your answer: 6 %
